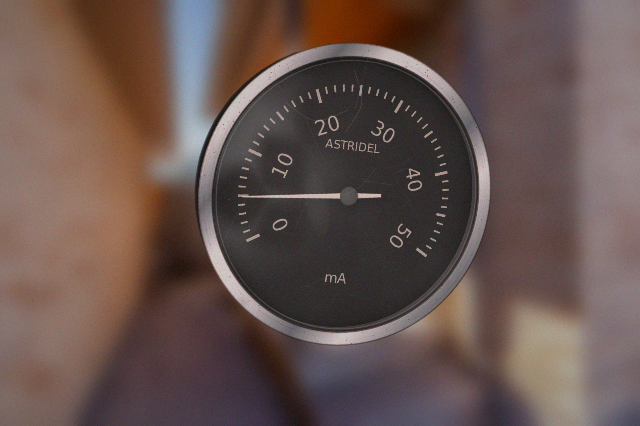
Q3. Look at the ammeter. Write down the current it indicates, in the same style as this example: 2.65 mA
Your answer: 5 mA
